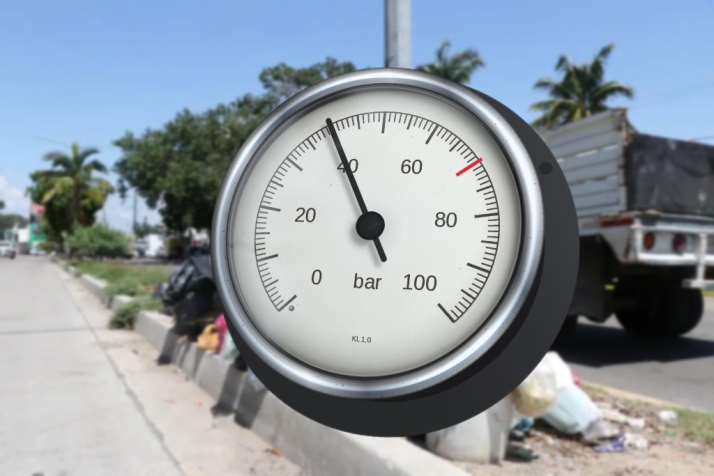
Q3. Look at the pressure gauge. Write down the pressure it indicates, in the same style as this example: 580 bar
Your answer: 40 bar
